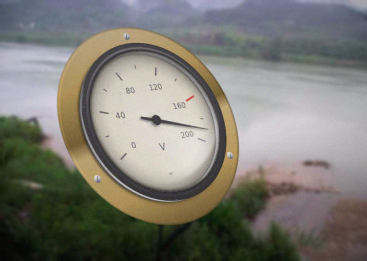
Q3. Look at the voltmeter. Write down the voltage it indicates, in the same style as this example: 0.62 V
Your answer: 190 V
